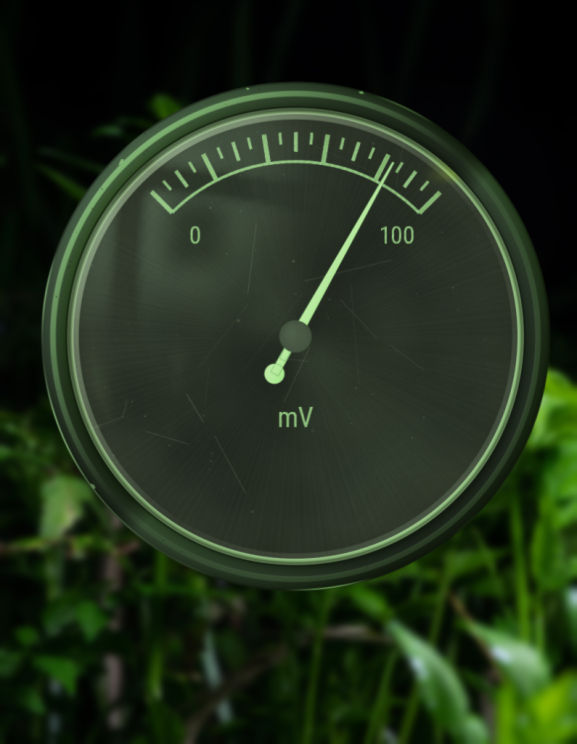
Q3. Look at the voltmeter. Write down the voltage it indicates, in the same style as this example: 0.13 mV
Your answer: 82.5 mV
